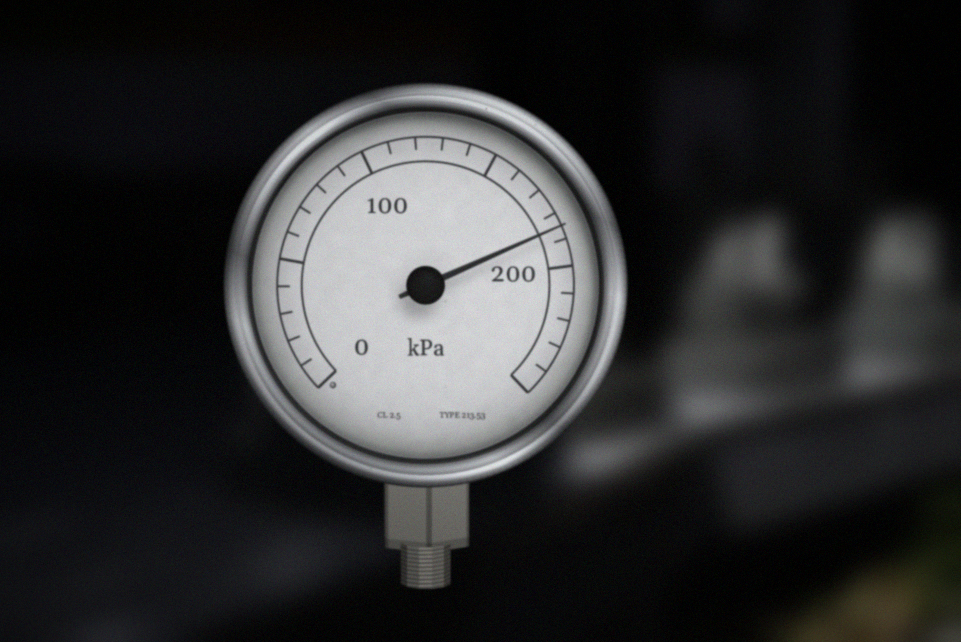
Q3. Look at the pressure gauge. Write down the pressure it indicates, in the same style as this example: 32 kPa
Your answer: 185 kPa
